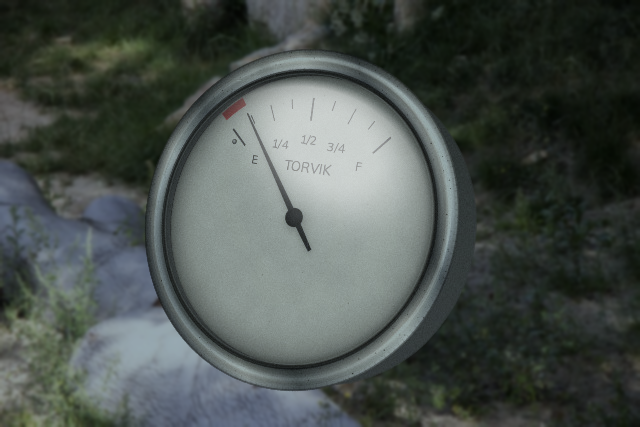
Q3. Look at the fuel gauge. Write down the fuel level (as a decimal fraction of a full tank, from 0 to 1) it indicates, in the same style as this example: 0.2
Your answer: 0.125
